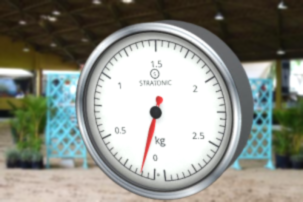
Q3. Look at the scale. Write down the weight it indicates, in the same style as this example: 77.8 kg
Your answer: 0.1 kg
